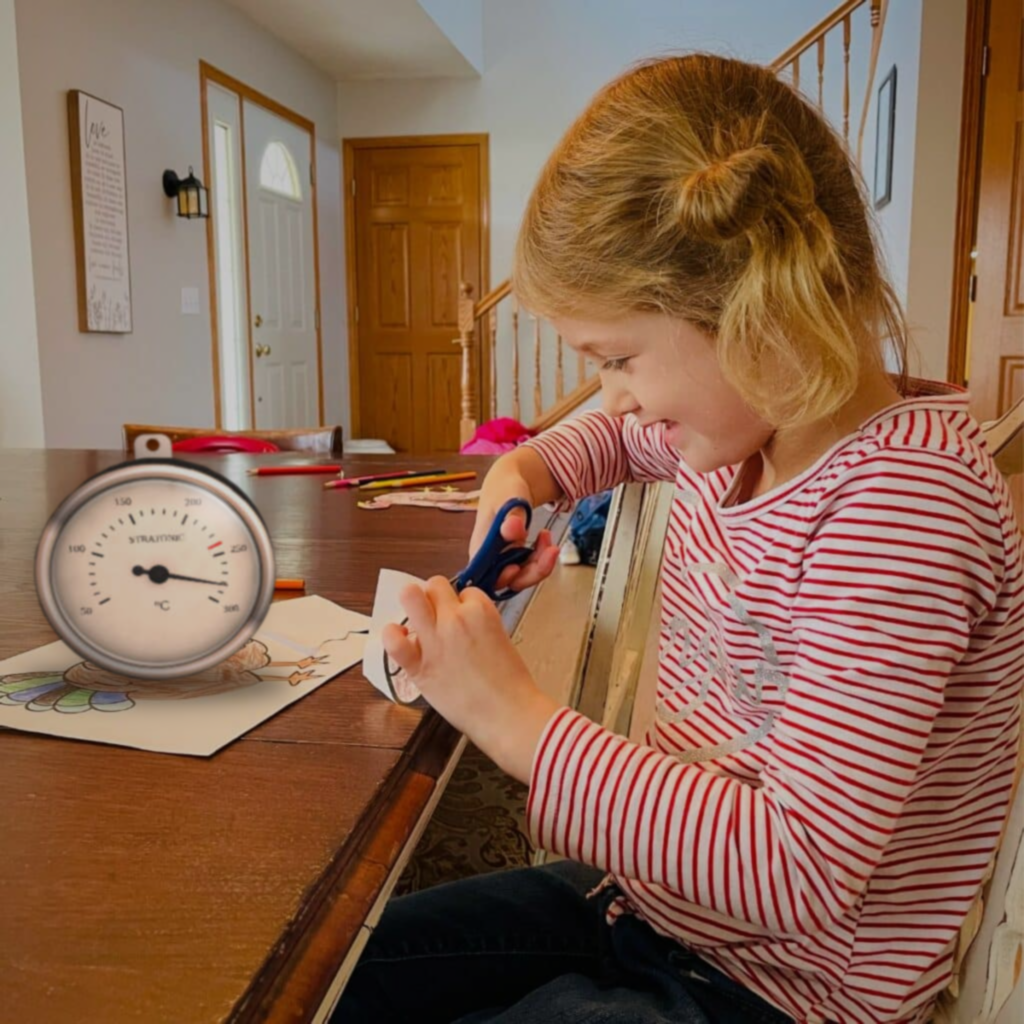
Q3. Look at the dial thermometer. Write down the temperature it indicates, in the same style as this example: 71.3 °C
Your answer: 280 °C
